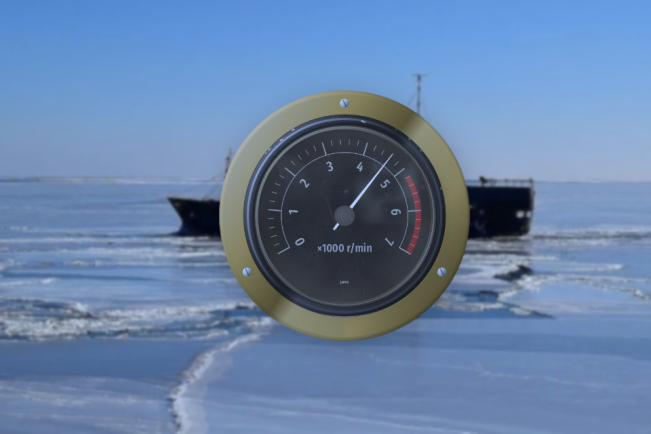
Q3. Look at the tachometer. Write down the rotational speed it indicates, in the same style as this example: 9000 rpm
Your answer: 4600 rpm
